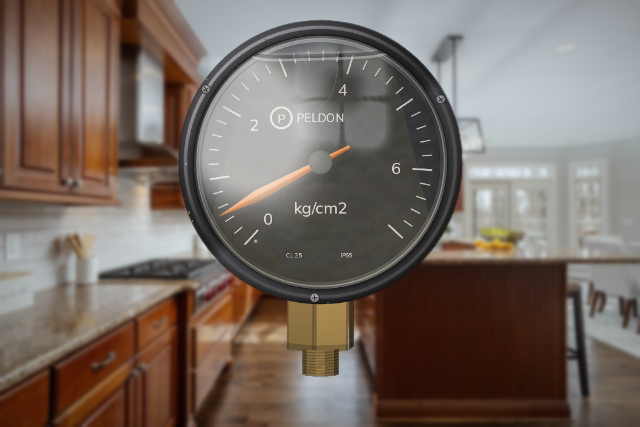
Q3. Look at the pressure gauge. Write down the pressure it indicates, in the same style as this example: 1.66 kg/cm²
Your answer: 0.5 kg/cm²
